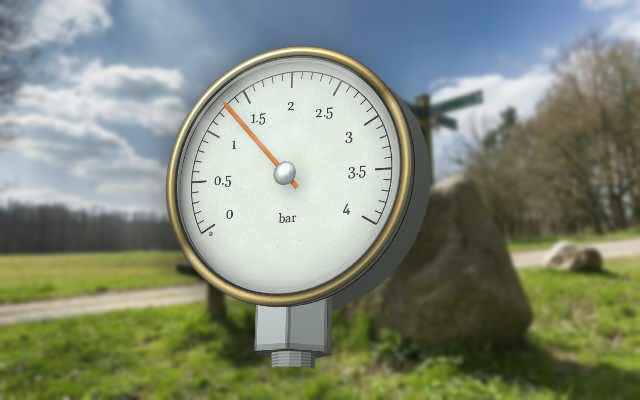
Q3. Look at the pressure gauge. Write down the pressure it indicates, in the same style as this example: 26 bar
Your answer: 1.3 bar
